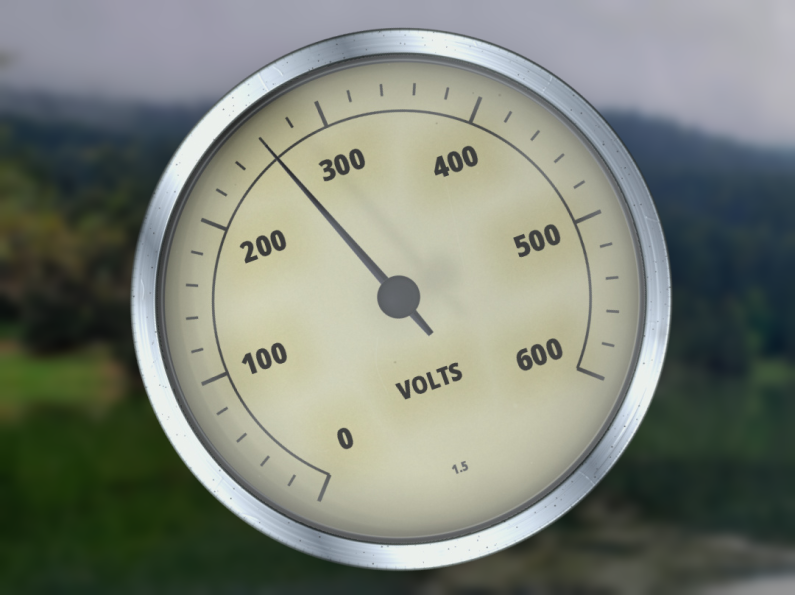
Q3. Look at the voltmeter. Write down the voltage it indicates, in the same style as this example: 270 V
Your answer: 260 V
